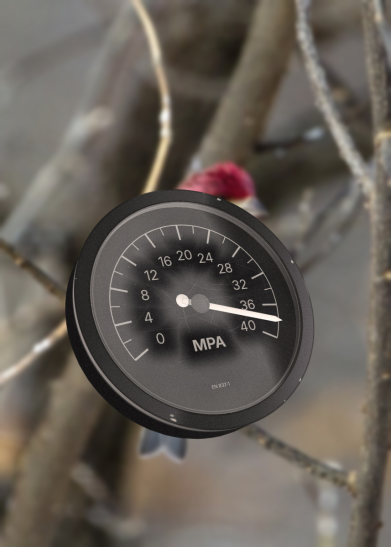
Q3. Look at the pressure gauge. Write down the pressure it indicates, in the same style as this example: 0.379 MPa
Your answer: 38 MPa
